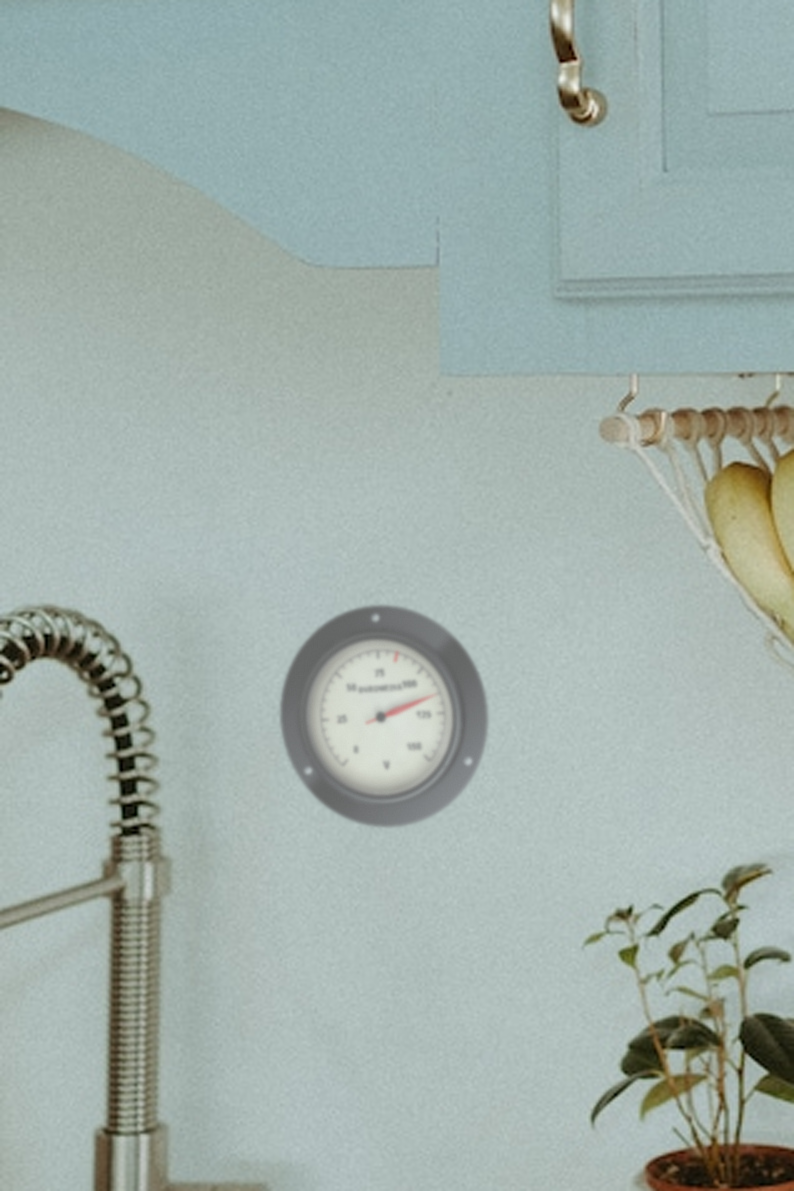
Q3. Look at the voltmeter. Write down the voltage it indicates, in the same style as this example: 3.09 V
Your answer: 115 V
